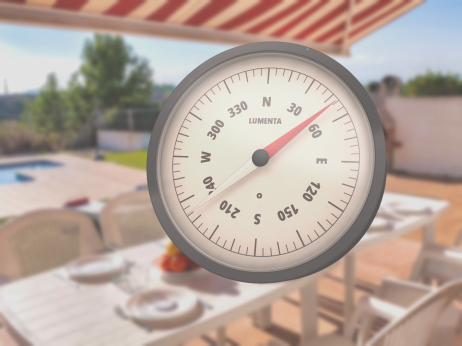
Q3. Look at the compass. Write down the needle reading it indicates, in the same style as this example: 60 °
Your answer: 50 °
